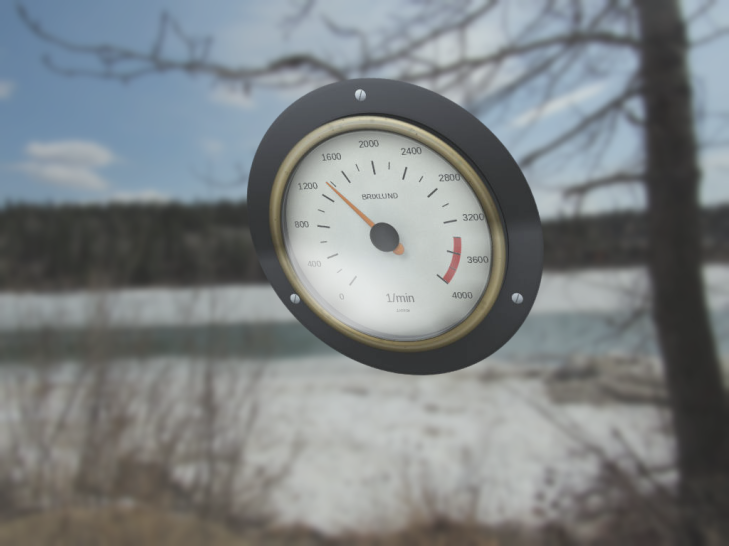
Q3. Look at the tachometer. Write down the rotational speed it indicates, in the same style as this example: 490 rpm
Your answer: 1400 rpm
